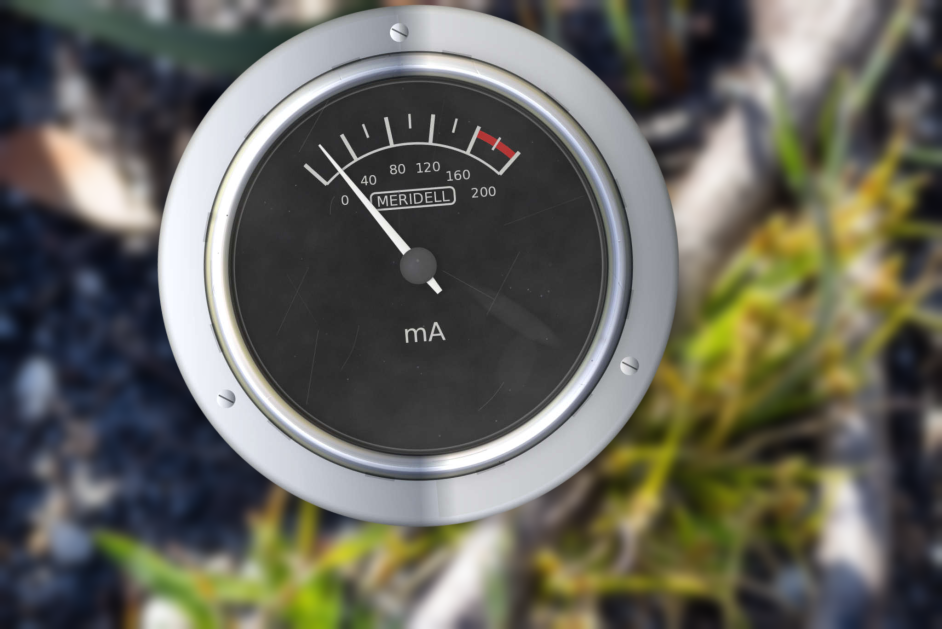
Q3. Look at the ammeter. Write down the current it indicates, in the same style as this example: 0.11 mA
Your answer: 20 mA
